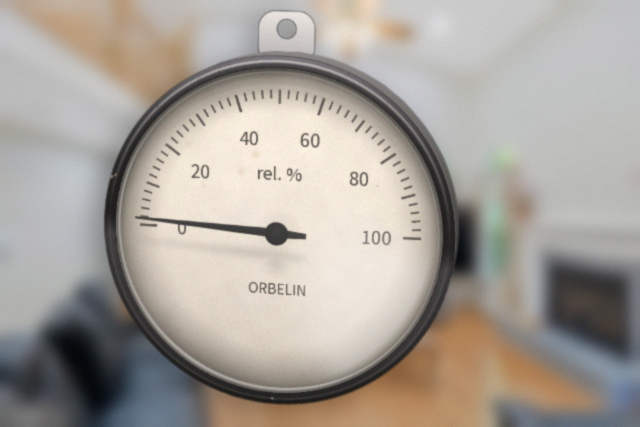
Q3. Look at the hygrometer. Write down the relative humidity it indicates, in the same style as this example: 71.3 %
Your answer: 2 %
